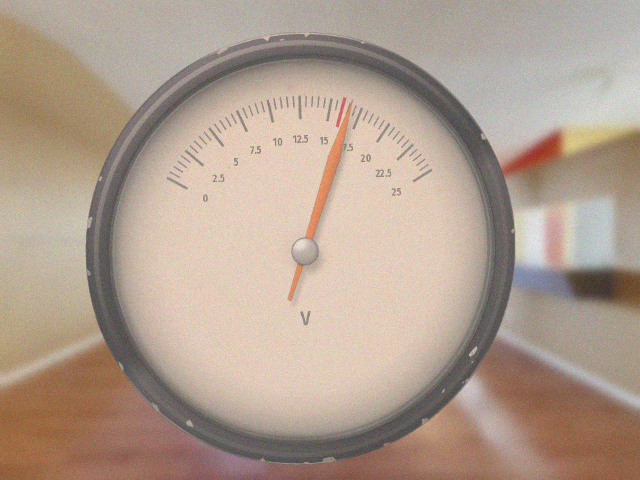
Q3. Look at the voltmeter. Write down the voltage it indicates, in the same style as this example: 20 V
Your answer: 16.5 V
